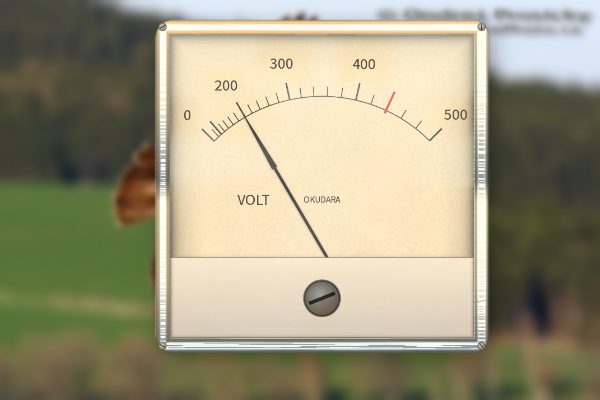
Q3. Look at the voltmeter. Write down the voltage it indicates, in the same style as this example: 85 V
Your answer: 200 V
